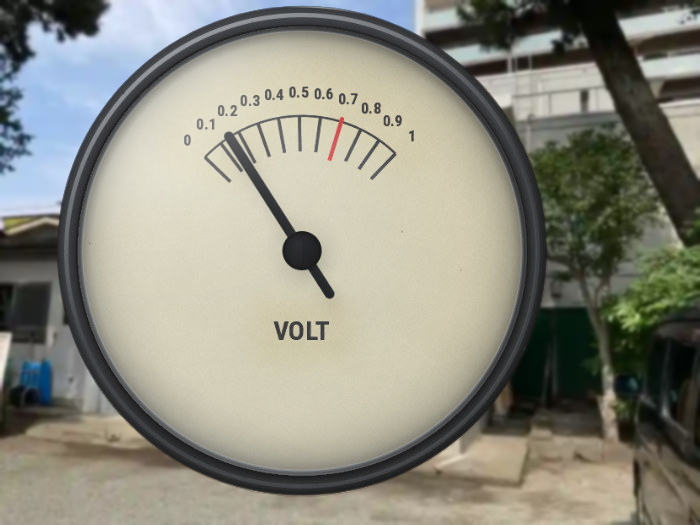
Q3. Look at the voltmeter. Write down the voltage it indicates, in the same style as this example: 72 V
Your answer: 0.15 V
